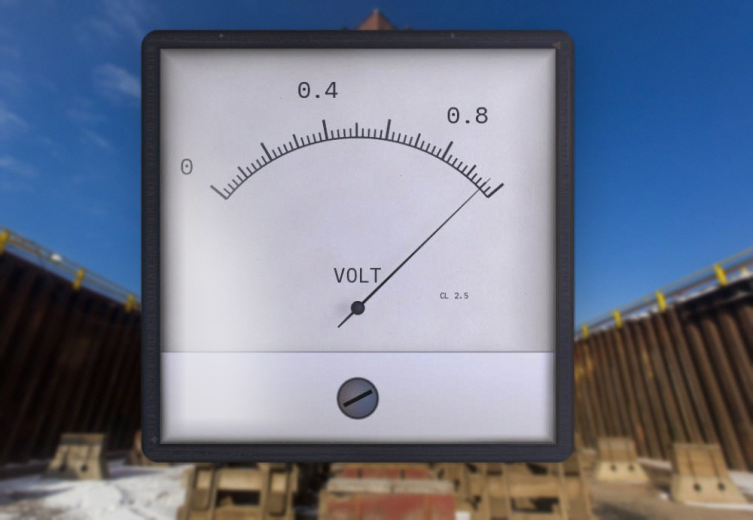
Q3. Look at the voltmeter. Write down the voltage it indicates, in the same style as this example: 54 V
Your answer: 0.96 V
